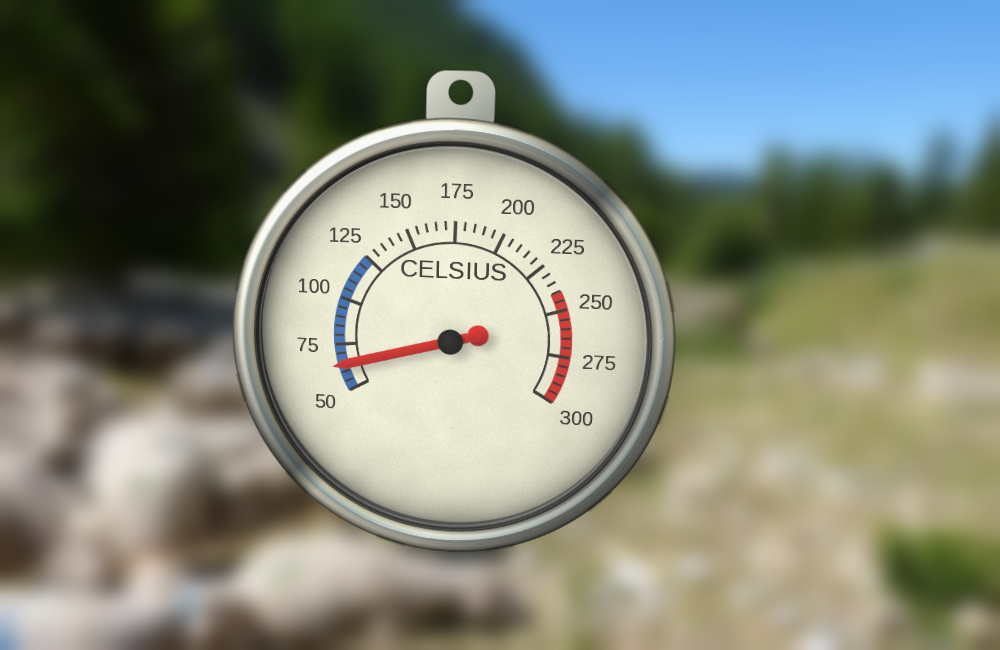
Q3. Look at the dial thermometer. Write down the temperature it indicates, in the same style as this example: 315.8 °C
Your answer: 65 °C
